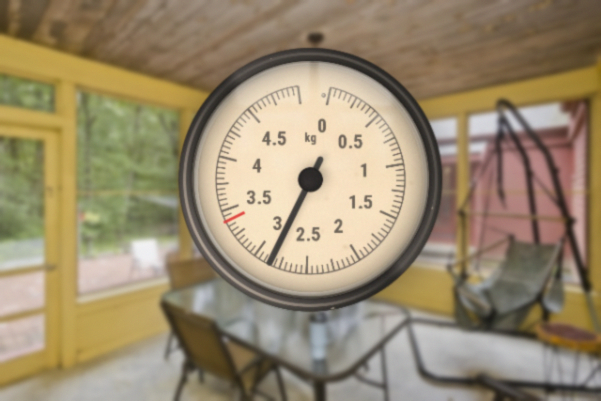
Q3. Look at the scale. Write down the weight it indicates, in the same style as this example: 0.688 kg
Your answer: 2.85 kg
